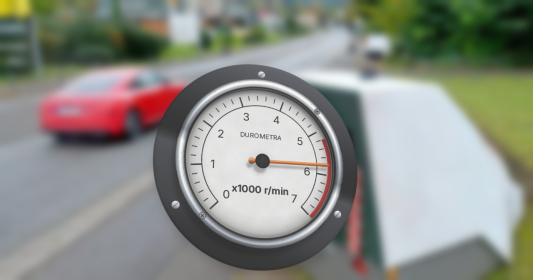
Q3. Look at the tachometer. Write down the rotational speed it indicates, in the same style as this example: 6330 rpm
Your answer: 5800 rpm
